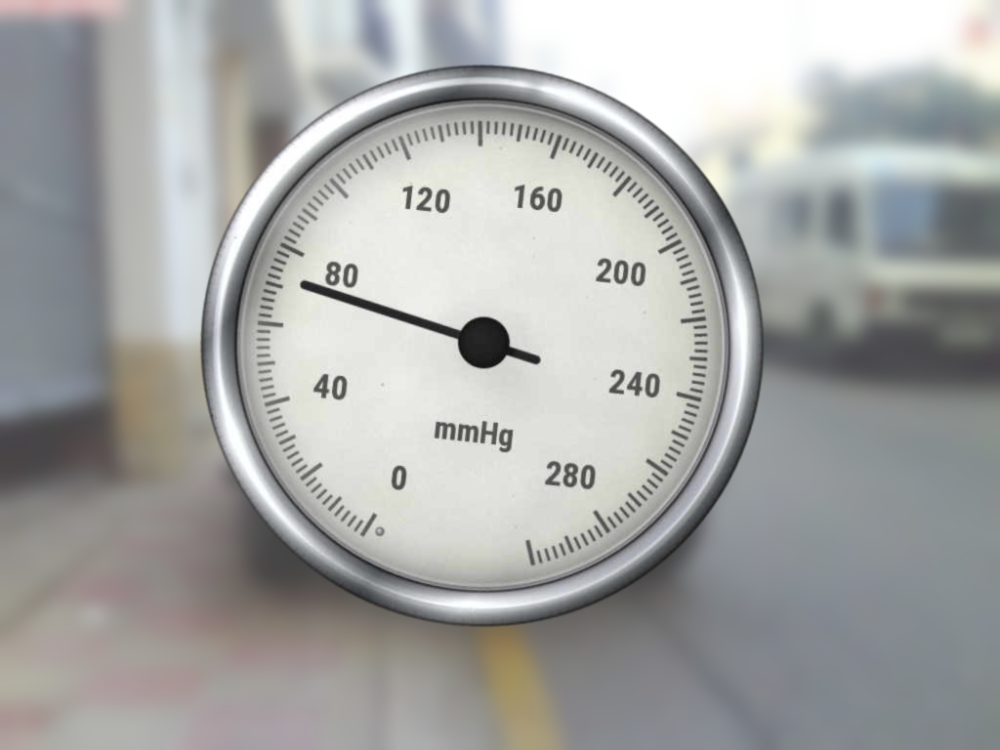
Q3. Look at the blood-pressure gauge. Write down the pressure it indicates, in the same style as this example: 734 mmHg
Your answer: 72 mmHg
